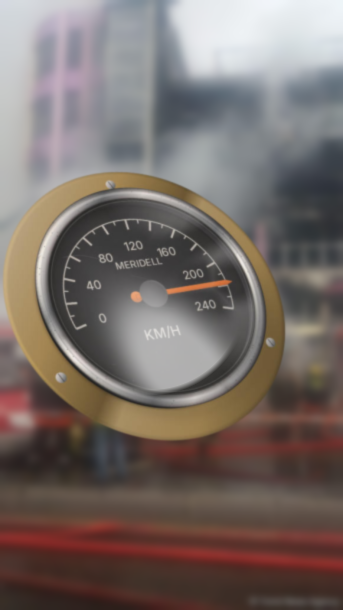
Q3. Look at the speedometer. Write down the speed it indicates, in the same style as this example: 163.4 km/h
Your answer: 220 km/h
